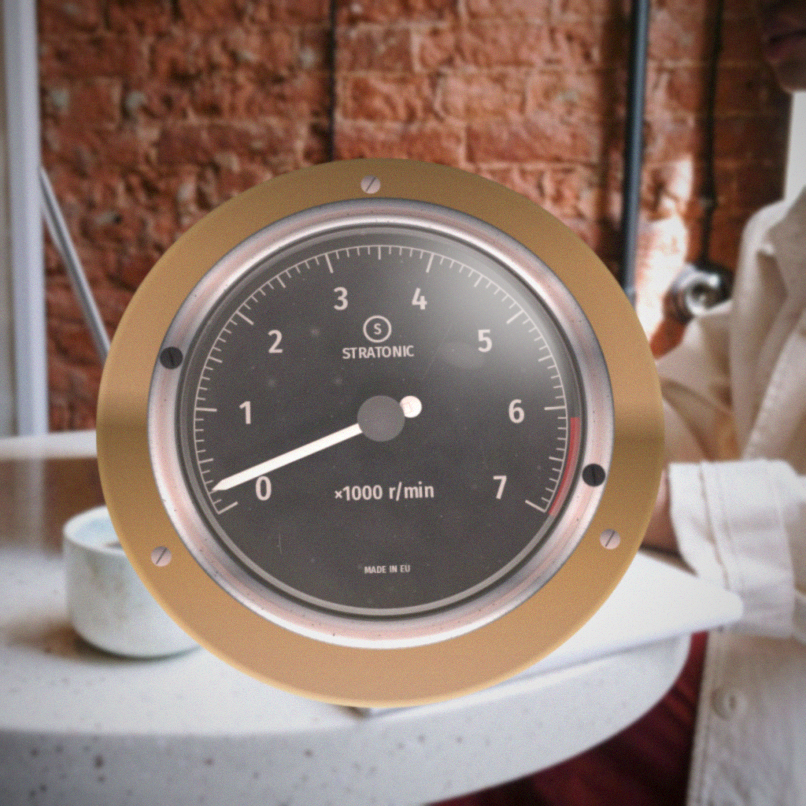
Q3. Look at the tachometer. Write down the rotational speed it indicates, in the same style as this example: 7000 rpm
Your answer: 200 rpm
